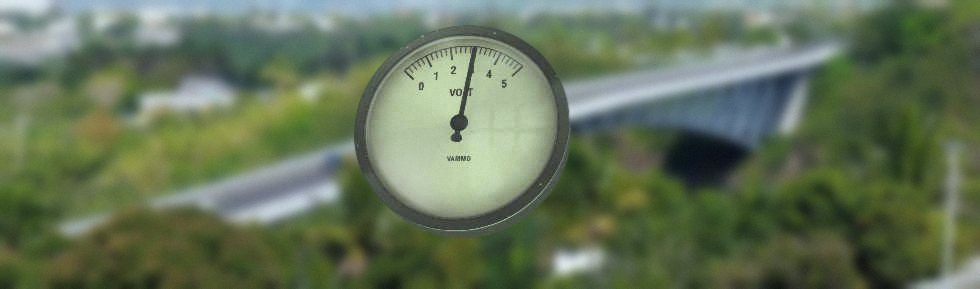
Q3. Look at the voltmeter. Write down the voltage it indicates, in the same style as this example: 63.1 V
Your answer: 3 V
